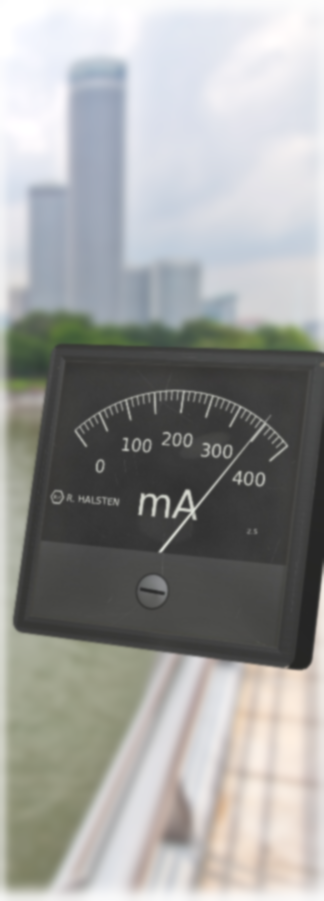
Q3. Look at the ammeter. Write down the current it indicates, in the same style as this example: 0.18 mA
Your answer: 350 mA
